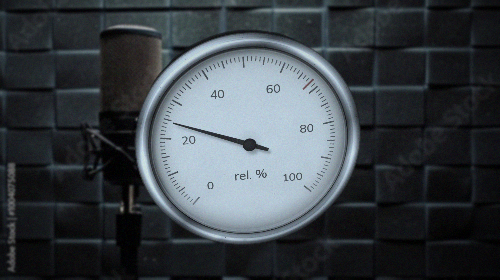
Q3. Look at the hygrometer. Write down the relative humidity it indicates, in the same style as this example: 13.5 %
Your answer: 25 %
